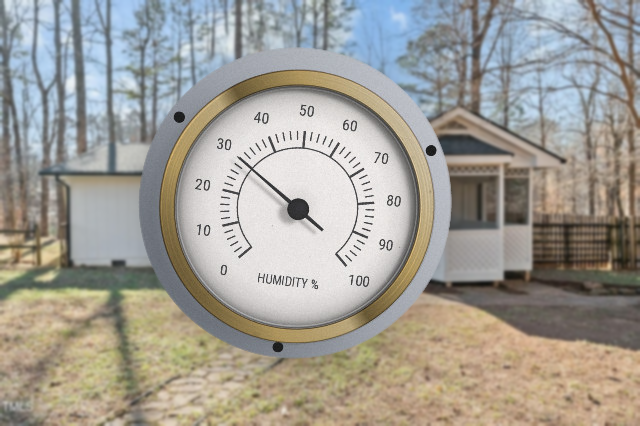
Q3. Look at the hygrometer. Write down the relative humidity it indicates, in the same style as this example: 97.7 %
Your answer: 30 %
